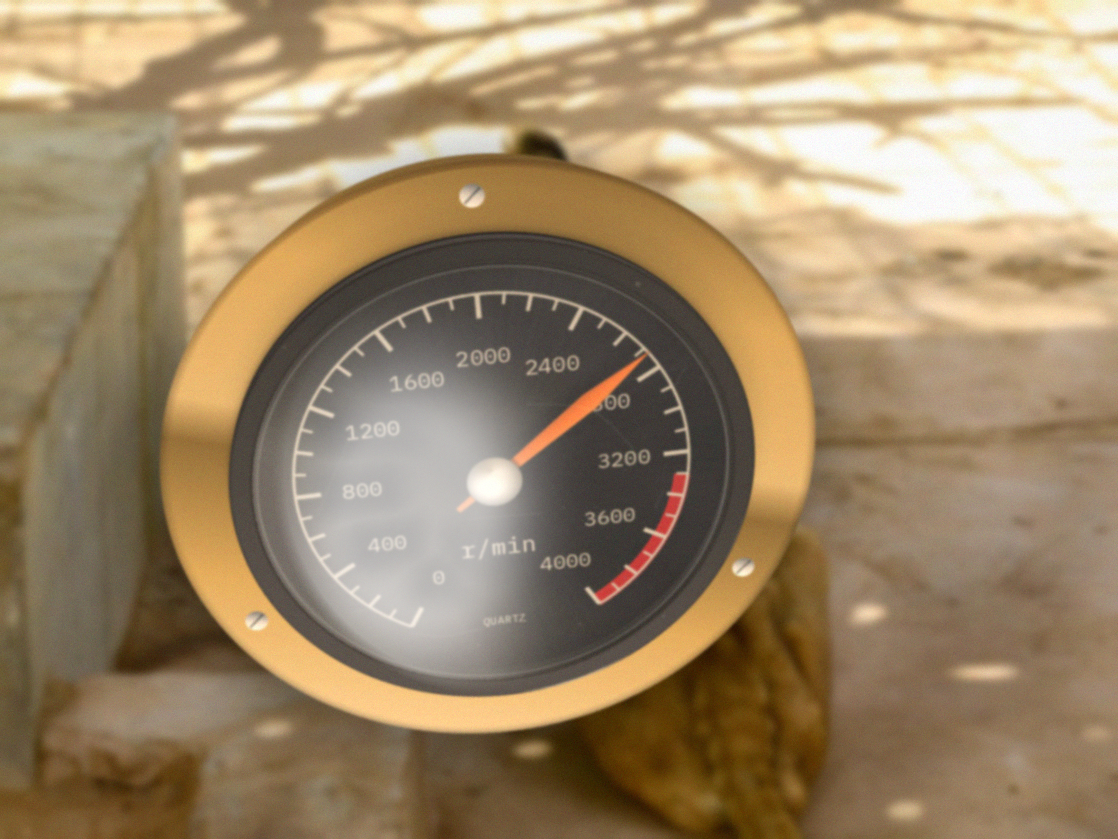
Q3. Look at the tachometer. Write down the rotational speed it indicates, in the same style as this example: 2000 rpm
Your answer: 2700 rpm
